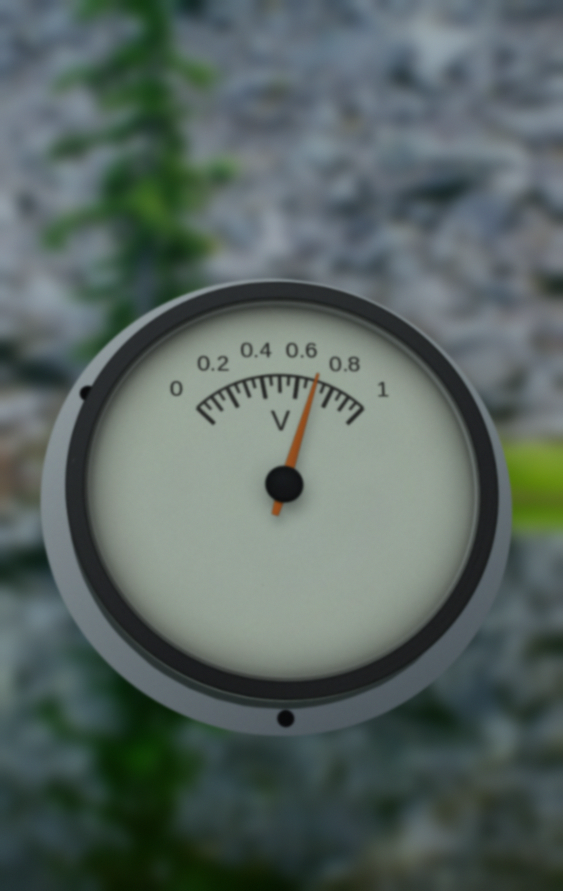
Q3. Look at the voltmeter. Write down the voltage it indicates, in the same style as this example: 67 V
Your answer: 0.7 V
